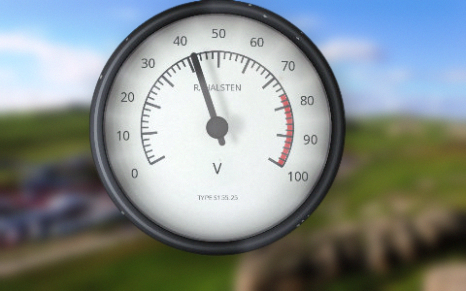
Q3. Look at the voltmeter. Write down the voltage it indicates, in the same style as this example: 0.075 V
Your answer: 42 V
